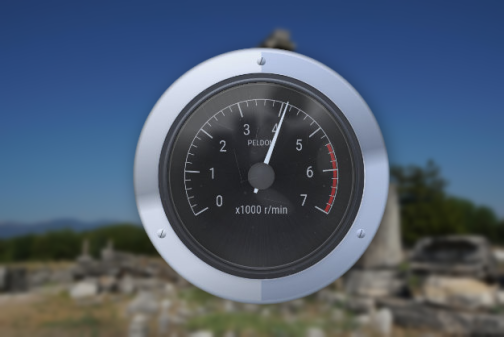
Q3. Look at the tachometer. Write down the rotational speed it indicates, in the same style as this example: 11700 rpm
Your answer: 4100 rpm
